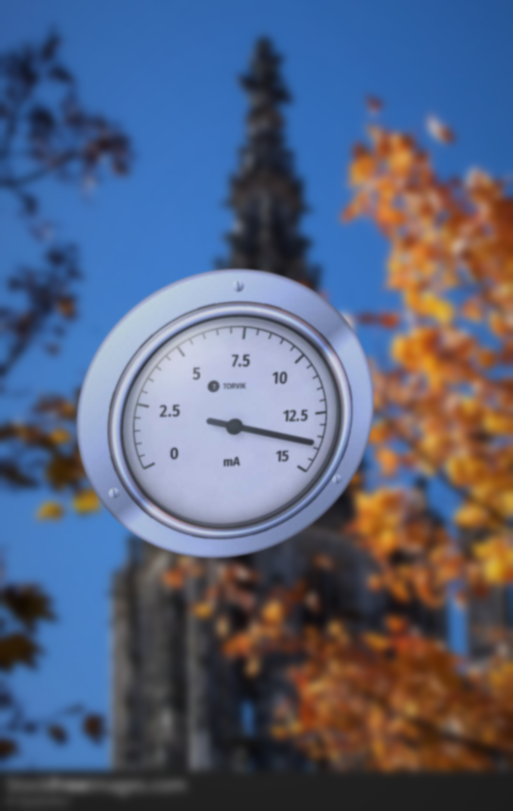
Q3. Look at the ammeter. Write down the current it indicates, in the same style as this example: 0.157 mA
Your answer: 13.75 mA
